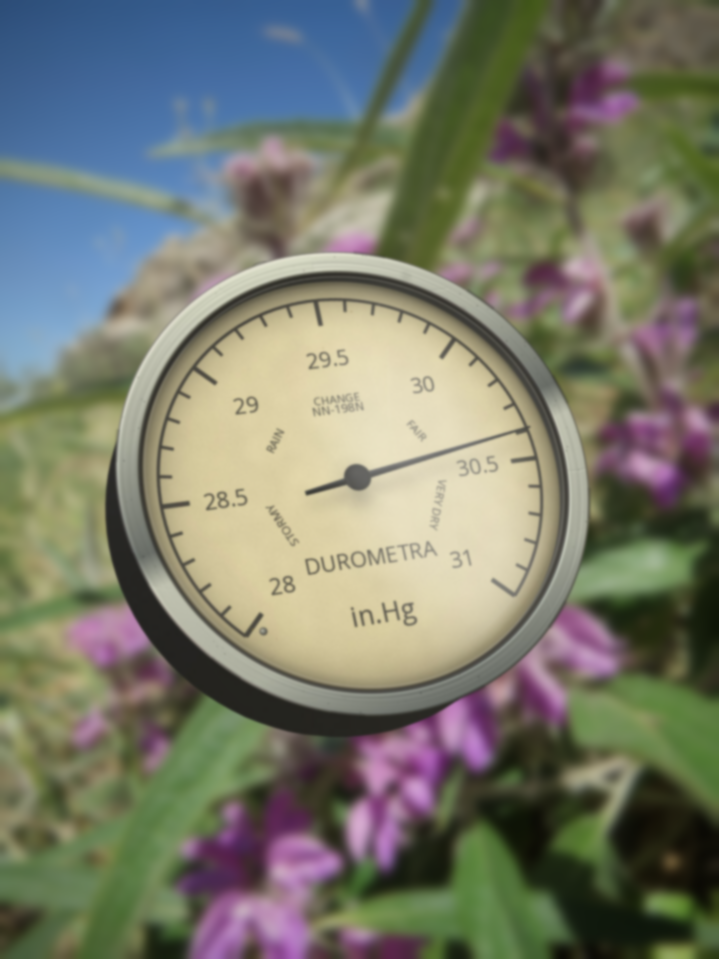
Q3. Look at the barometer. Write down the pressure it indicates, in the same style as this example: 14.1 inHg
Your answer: 30.4 inHg
